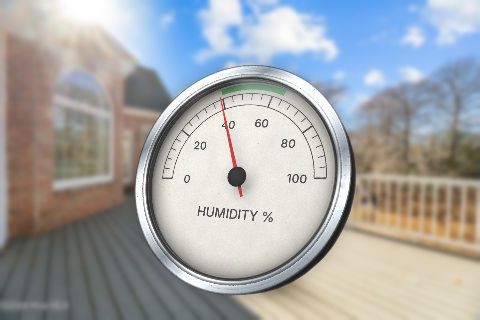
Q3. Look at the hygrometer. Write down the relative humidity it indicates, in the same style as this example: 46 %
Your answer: 40 %
